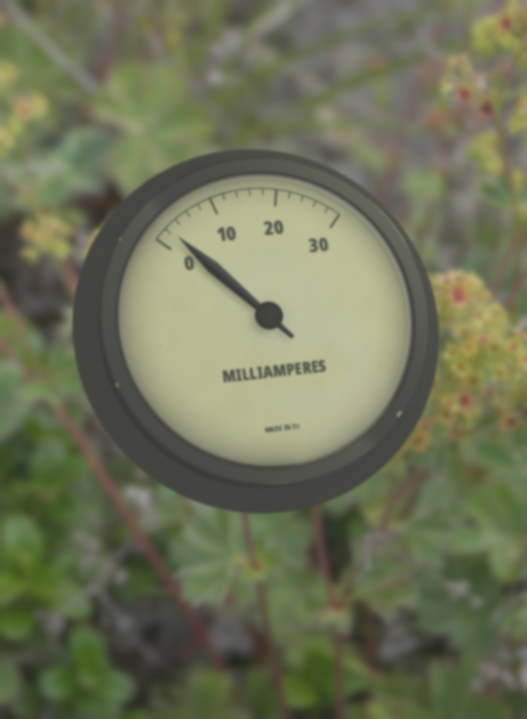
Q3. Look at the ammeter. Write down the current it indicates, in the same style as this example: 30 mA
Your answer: 2 mA
